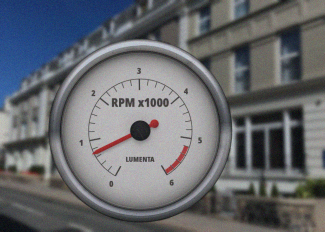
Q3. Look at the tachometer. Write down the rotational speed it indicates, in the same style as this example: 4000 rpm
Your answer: 700 rpm
